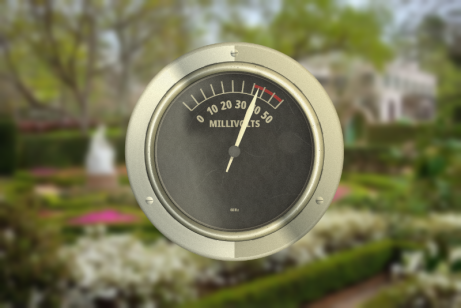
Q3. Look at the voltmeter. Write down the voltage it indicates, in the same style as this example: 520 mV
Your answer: 37.5 mV
